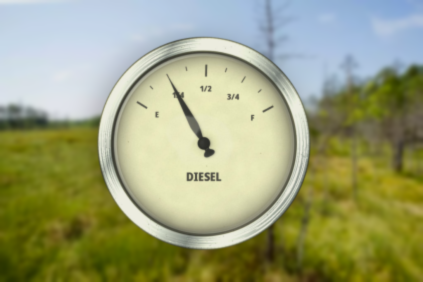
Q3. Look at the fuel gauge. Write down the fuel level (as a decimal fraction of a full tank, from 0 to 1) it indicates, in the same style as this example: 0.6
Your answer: 0.25
